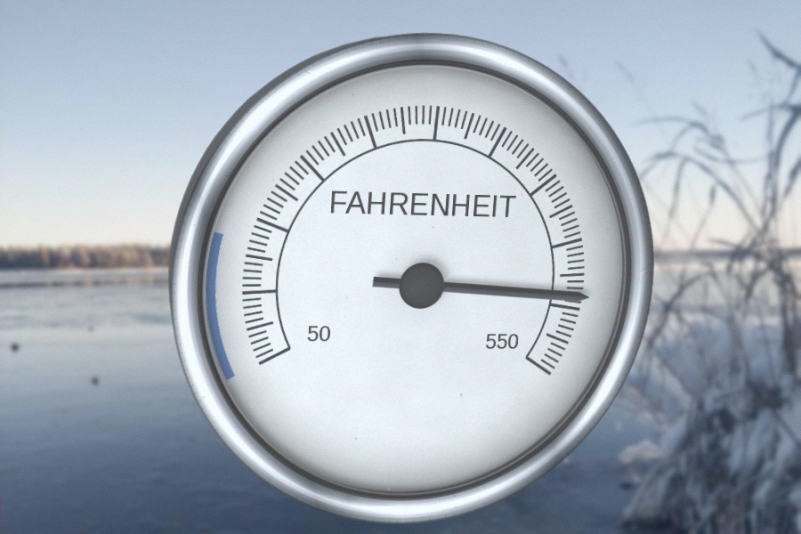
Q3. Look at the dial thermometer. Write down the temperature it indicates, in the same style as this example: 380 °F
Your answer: 490 °F
